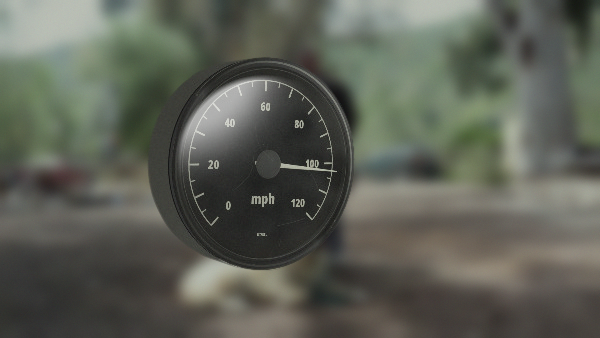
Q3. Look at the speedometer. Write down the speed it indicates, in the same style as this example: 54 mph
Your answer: 102.5 mph
